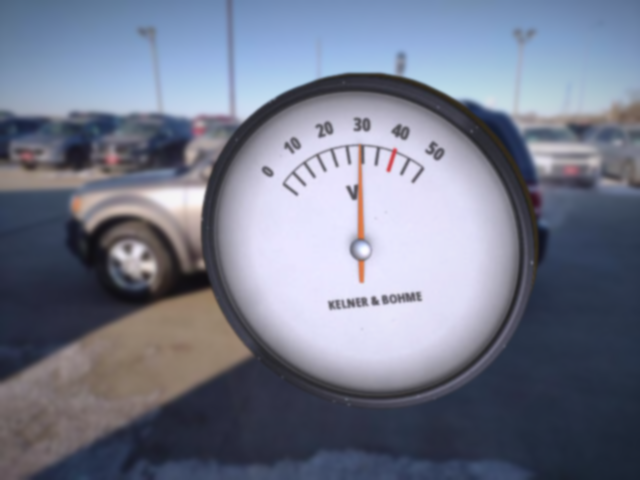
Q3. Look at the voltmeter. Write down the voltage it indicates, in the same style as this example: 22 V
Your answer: 30 V
